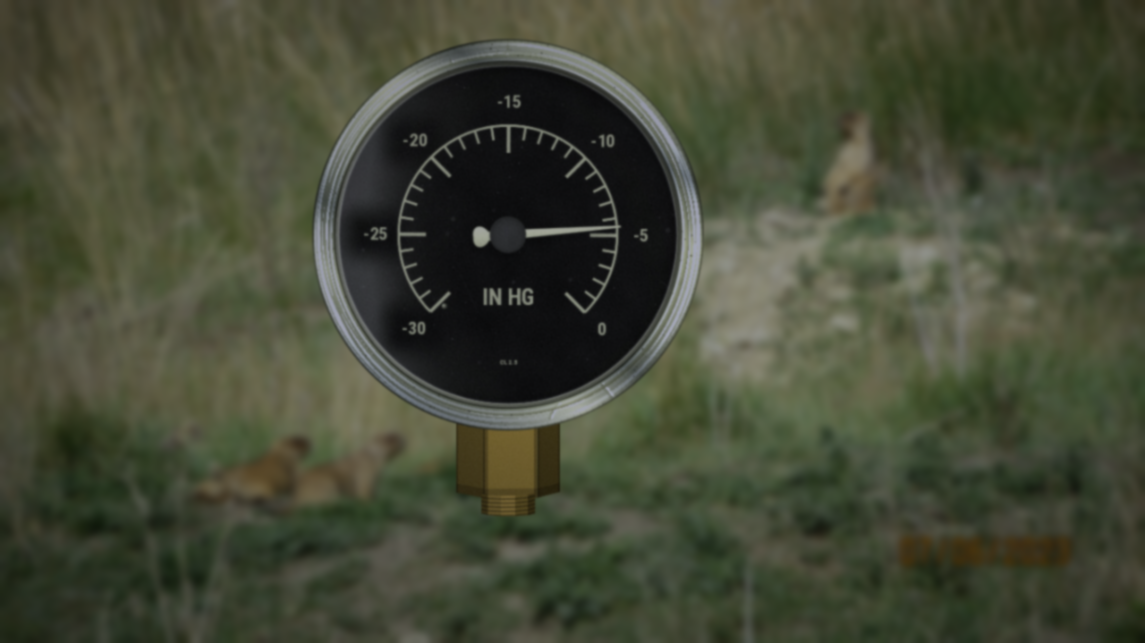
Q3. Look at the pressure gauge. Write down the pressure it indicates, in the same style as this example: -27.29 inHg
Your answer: -5.5 inHg
